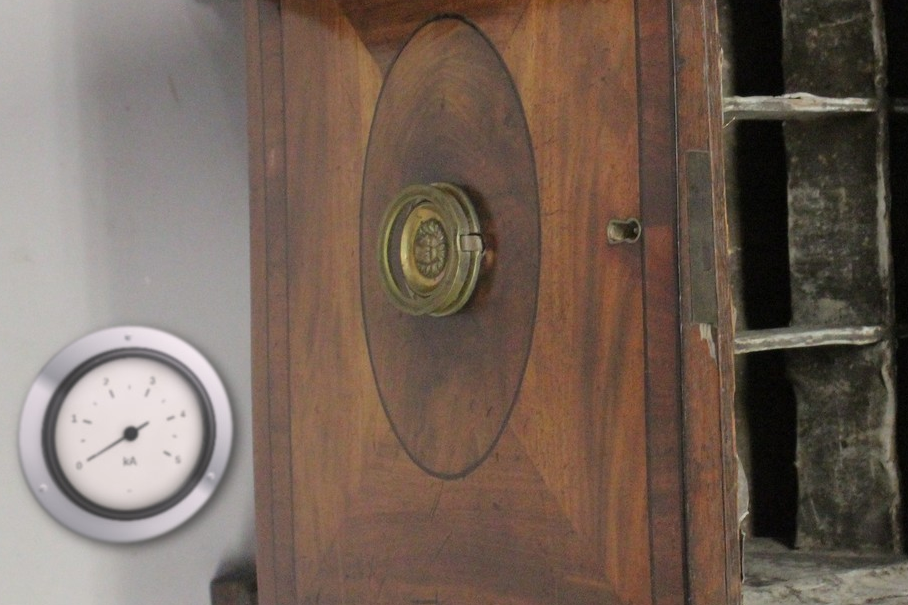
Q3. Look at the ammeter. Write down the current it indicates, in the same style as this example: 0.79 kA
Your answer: 0 kA
